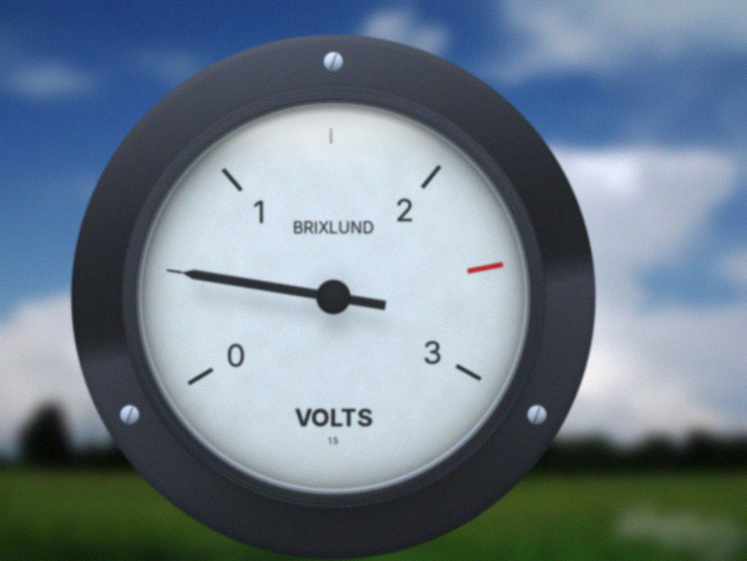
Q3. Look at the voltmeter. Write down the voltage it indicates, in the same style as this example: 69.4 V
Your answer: 0.5 V
